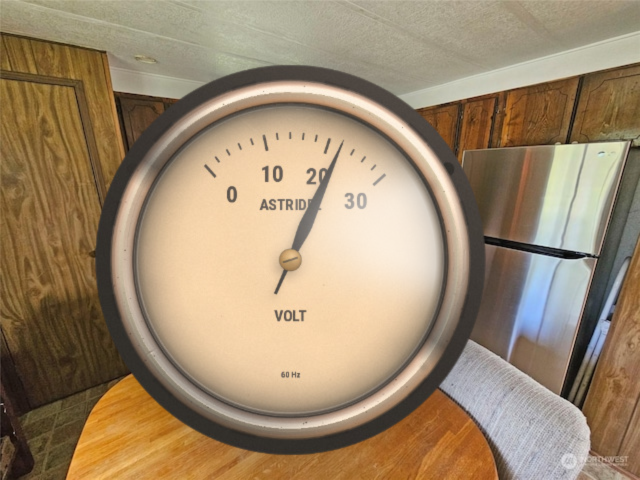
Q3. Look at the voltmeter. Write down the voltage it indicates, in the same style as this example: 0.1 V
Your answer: 22 V
